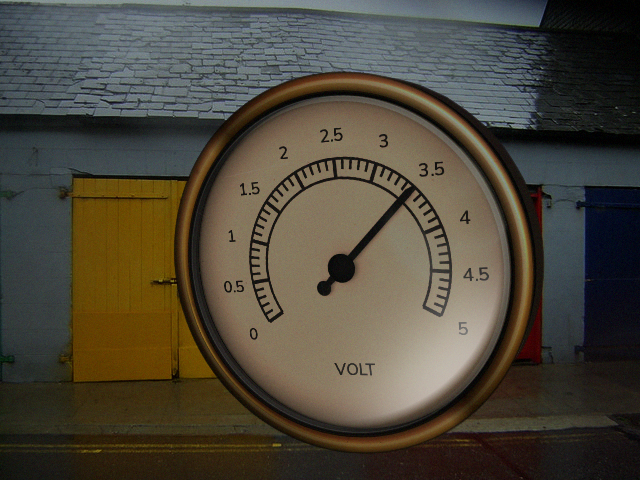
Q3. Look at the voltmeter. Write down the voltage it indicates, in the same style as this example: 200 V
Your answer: 3.5 V
